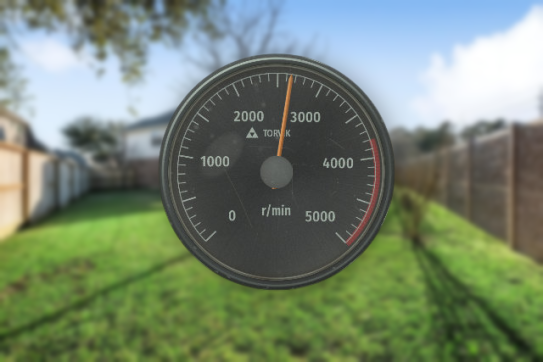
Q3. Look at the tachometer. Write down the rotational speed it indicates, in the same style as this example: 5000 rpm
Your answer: 2650 rpm
